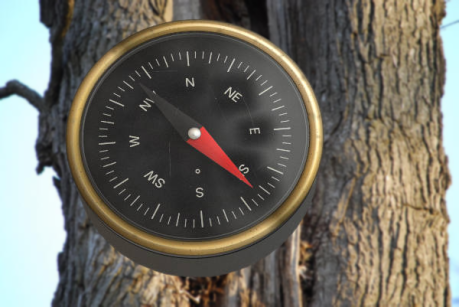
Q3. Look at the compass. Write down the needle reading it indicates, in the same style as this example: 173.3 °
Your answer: 140 °
